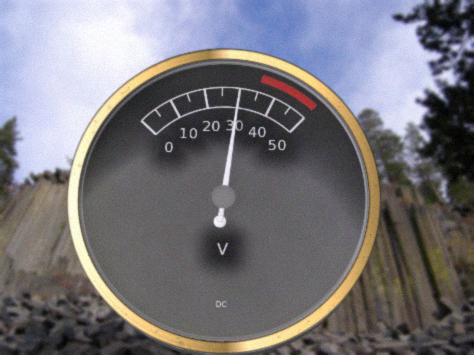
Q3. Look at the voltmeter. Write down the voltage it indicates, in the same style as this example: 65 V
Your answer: 30 V
